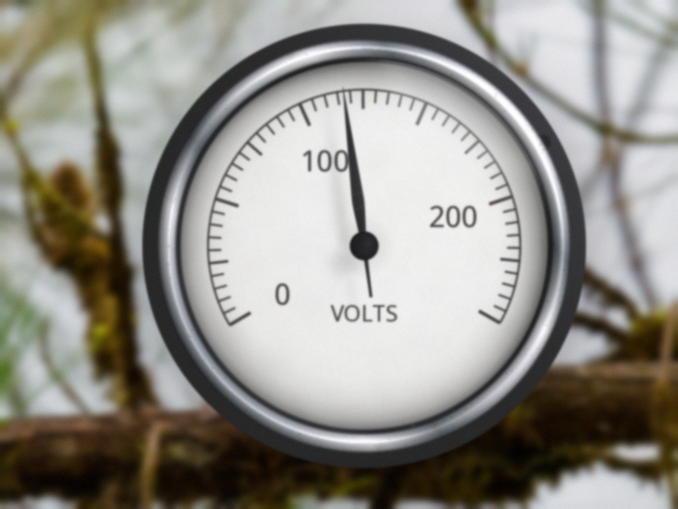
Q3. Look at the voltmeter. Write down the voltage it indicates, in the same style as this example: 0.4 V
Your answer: 117.5 V
